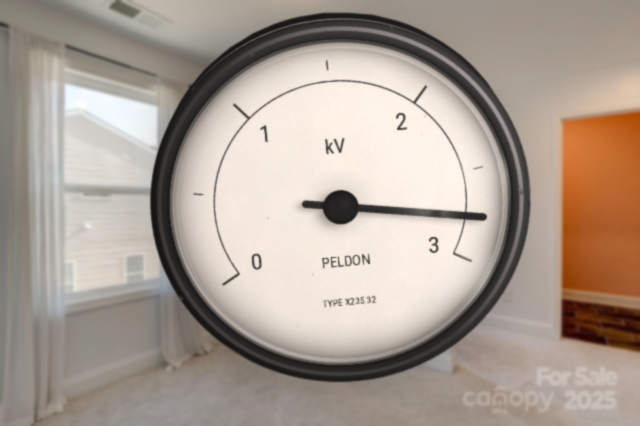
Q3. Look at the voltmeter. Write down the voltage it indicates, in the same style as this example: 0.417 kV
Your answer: 2.75 kV
